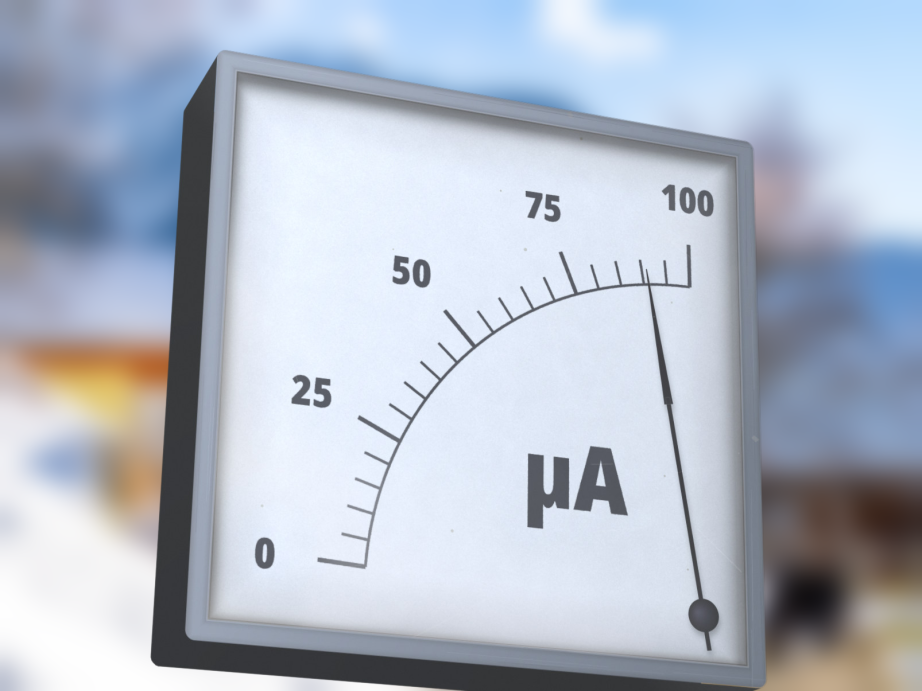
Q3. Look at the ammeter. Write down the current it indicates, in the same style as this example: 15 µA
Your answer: 90 µA
